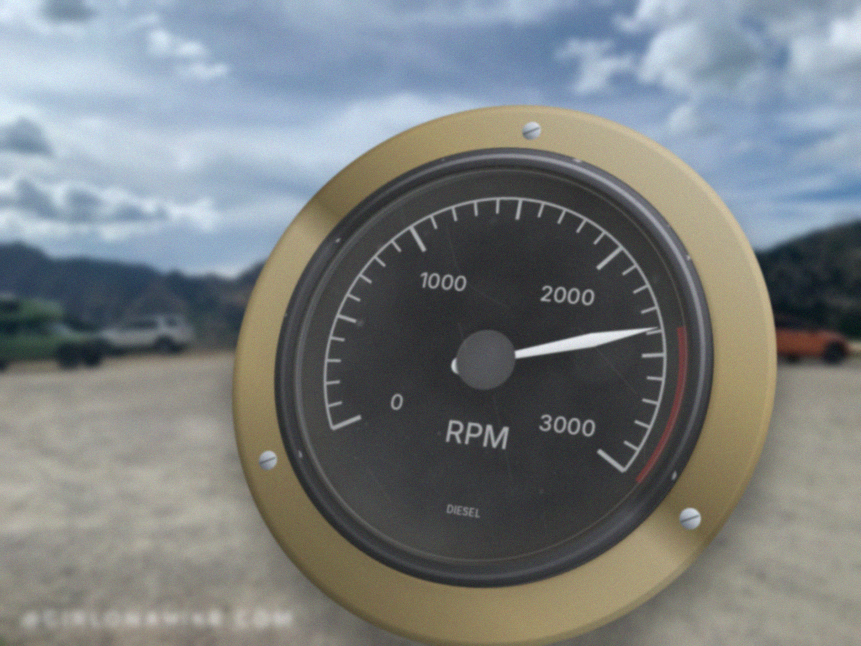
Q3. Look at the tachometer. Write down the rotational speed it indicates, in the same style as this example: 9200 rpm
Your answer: 2400 rpm
